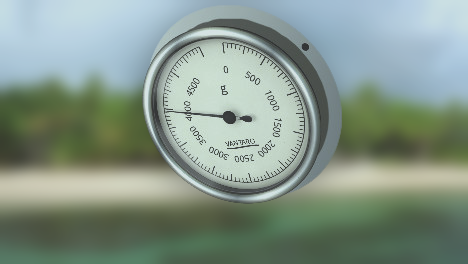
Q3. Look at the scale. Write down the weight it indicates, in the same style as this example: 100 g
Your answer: 4000 g
